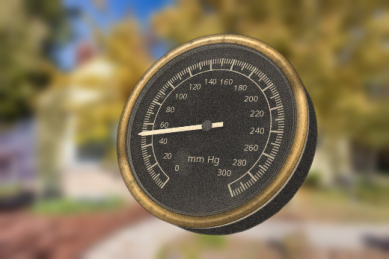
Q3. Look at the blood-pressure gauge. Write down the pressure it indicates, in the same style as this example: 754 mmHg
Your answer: 50 mmHg
